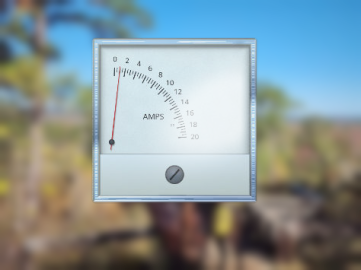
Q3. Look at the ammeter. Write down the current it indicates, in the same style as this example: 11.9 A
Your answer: 1 A
